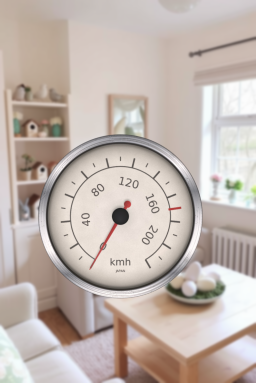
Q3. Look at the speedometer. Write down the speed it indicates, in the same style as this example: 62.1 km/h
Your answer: 0 km/h
